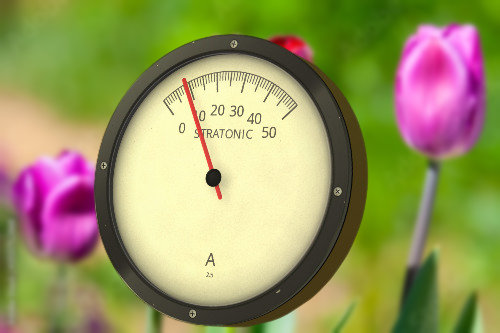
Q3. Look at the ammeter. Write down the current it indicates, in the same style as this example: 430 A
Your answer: 10 A
